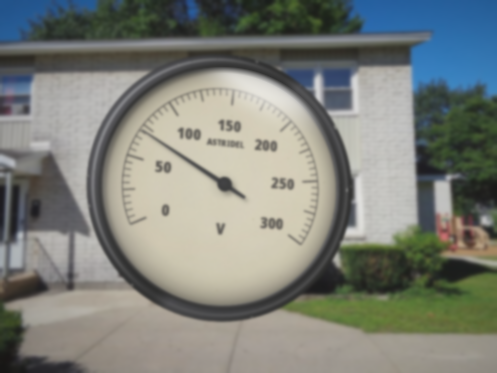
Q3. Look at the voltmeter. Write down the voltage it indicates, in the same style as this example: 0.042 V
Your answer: 70 V
